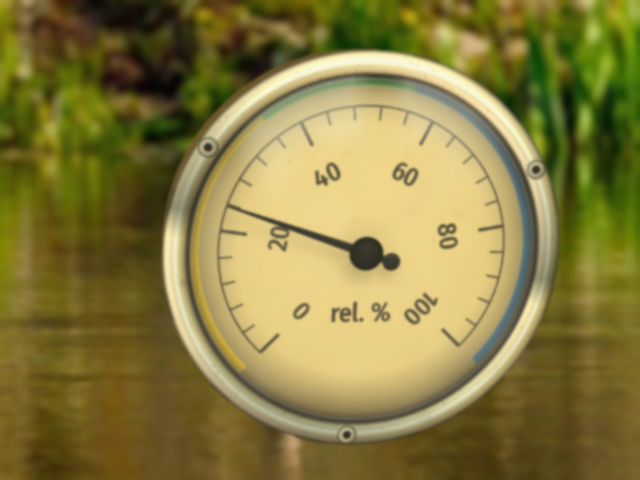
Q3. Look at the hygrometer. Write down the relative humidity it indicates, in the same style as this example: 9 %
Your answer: 24 %
